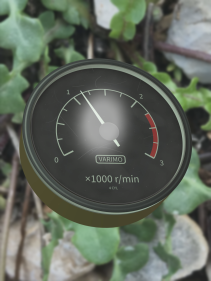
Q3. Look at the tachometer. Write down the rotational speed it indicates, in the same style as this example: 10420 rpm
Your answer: 1125 rpm
